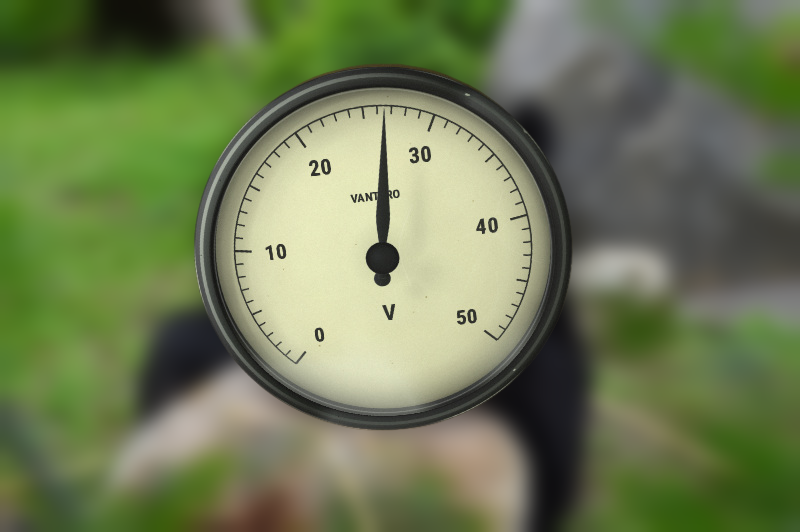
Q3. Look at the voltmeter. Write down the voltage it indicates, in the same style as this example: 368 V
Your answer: 26.5 V
